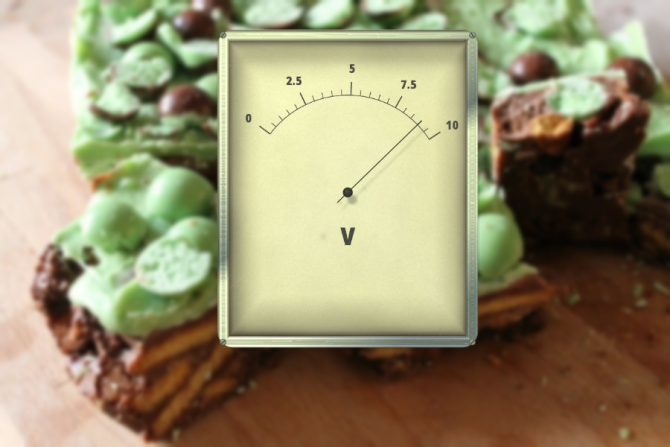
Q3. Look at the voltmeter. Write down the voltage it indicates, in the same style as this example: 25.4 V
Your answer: 9 V
